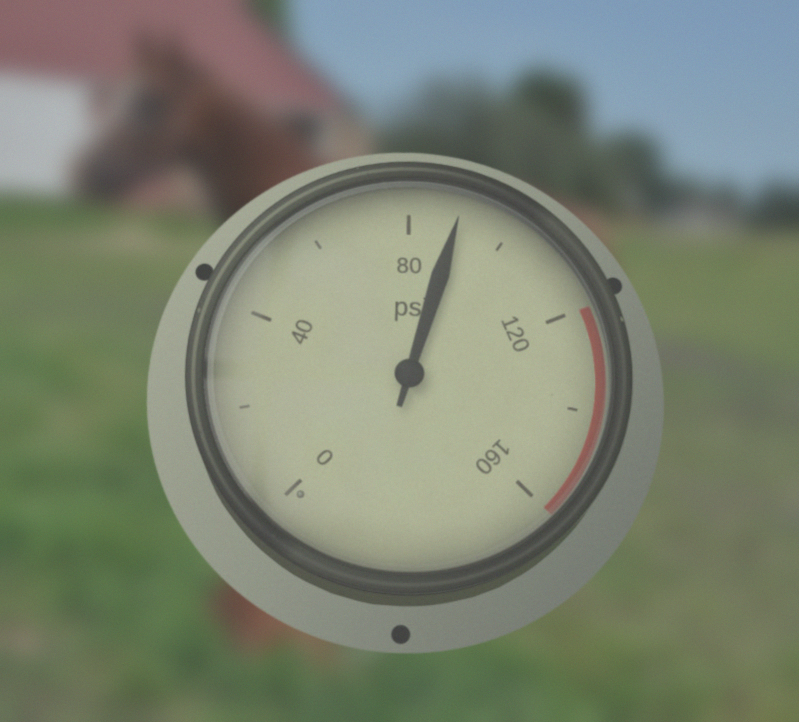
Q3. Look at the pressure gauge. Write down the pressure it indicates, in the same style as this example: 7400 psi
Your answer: 90 psi
